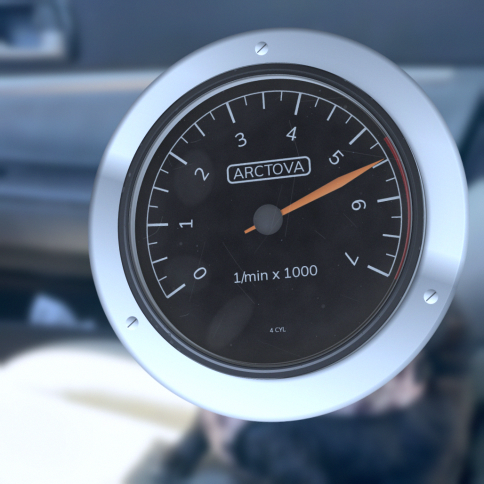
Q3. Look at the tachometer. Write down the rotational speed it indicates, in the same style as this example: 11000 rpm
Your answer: 5500 rpm
